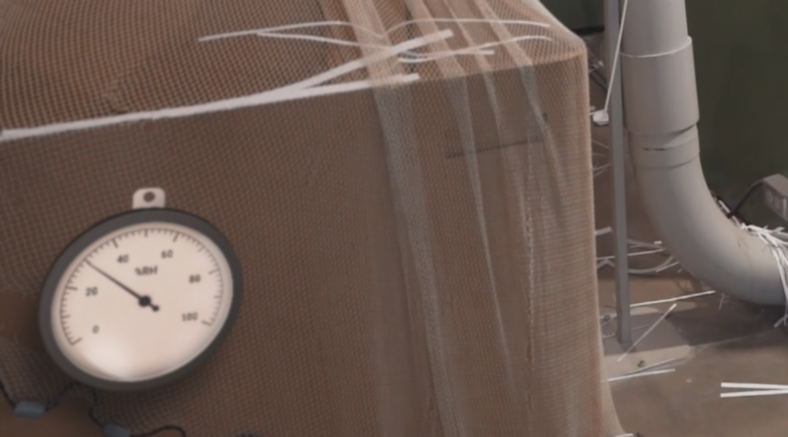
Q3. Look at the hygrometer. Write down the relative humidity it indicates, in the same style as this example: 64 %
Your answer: 30 %
